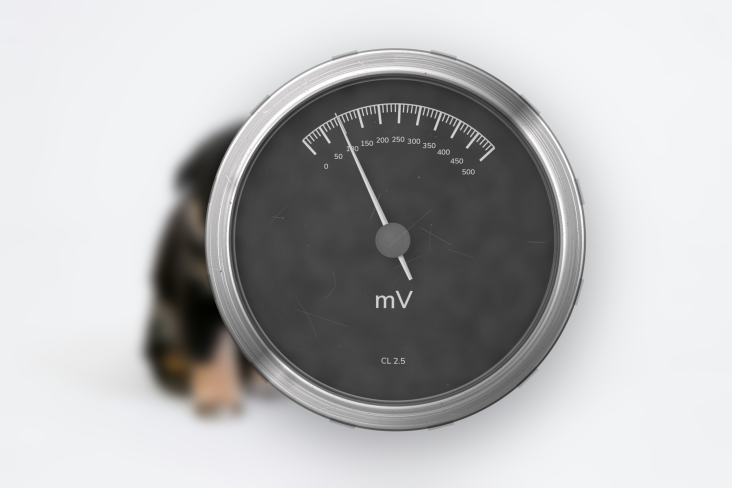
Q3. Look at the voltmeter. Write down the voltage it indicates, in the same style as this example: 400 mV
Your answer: 100 mV
